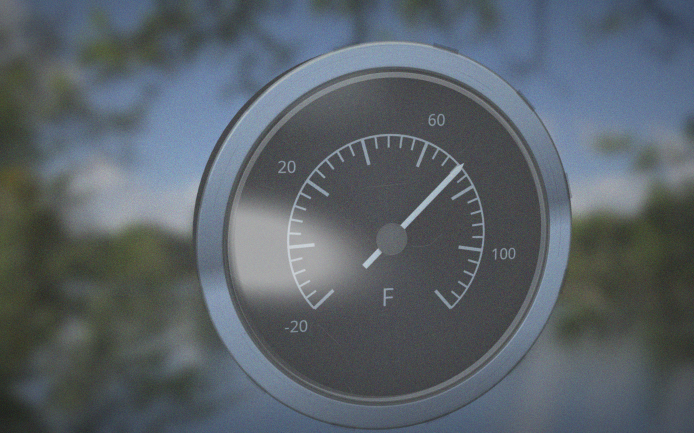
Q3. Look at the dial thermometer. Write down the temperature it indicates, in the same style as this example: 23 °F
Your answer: 72 °F
